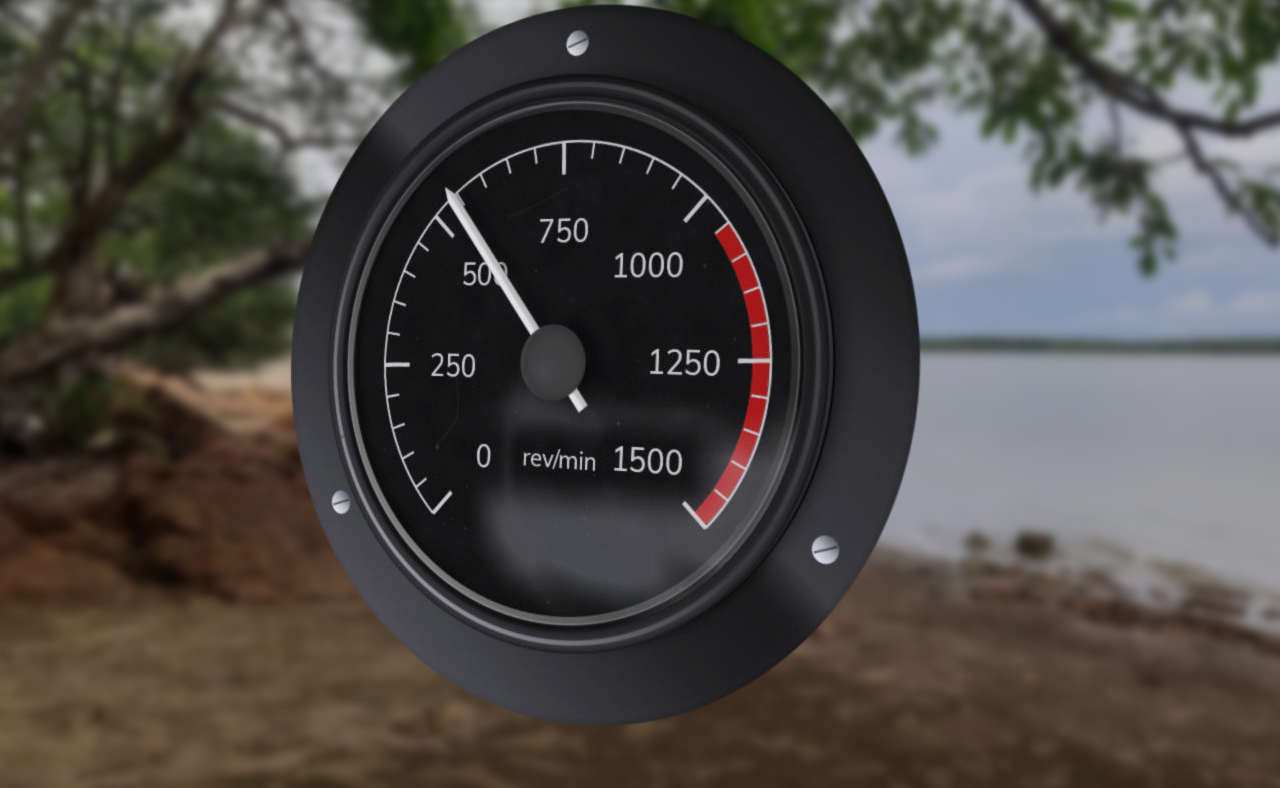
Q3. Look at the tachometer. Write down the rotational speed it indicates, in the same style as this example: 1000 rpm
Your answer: 550 rpm
